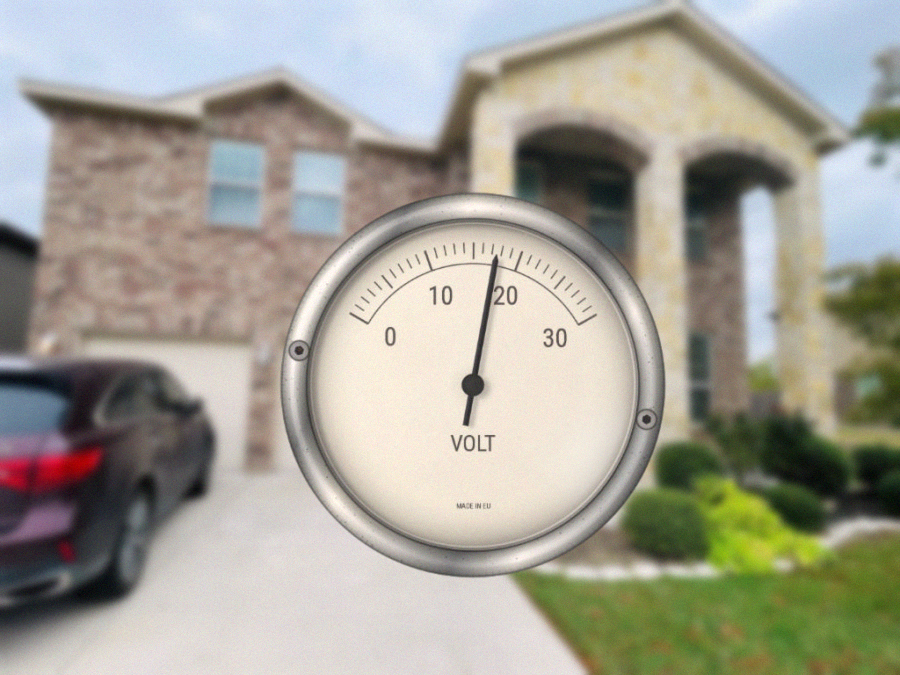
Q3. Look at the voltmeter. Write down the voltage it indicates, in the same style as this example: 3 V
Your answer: 17.5 V
